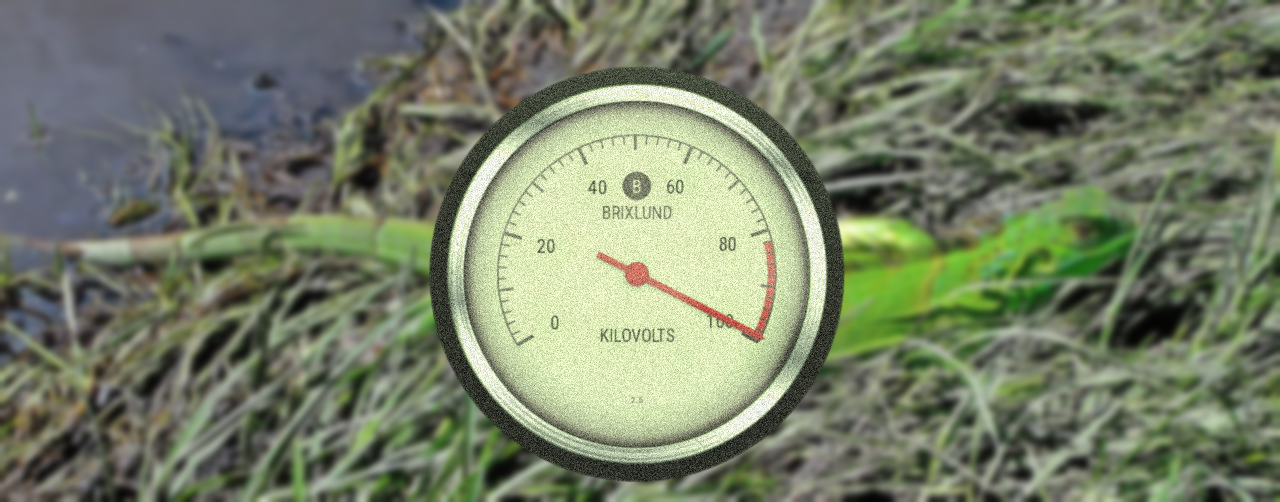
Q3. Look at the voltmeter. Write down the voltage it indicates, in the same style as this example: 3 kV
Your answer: 99 kV
